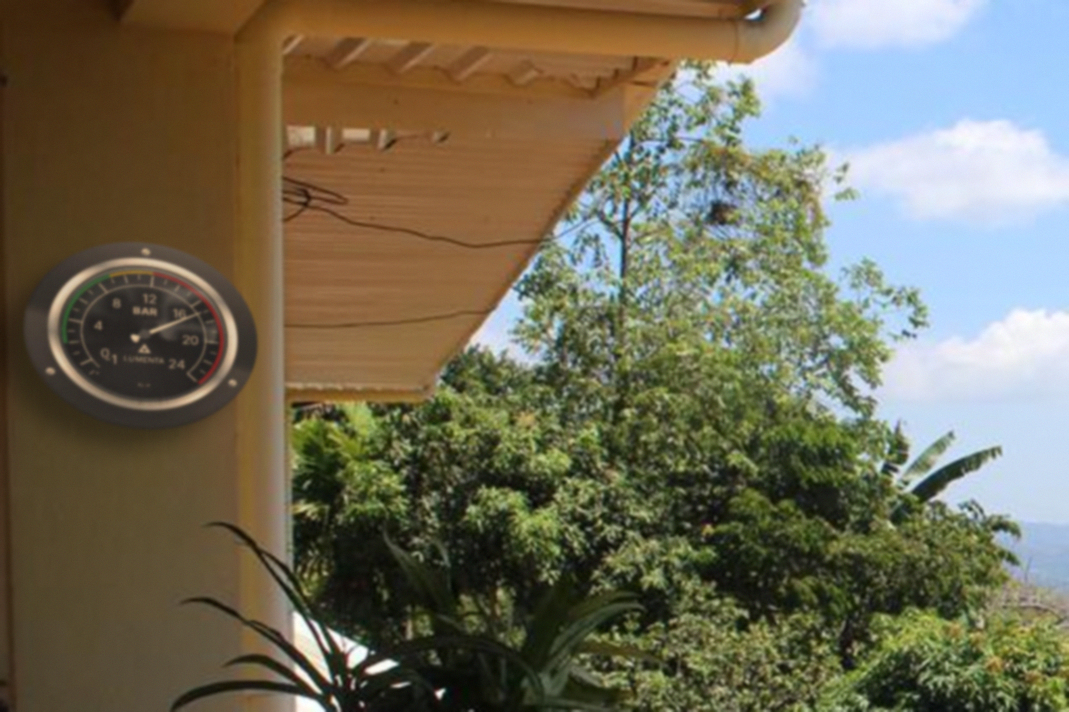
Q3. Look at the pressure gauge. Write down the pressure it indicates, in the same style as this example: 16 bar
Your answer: 17 bar
